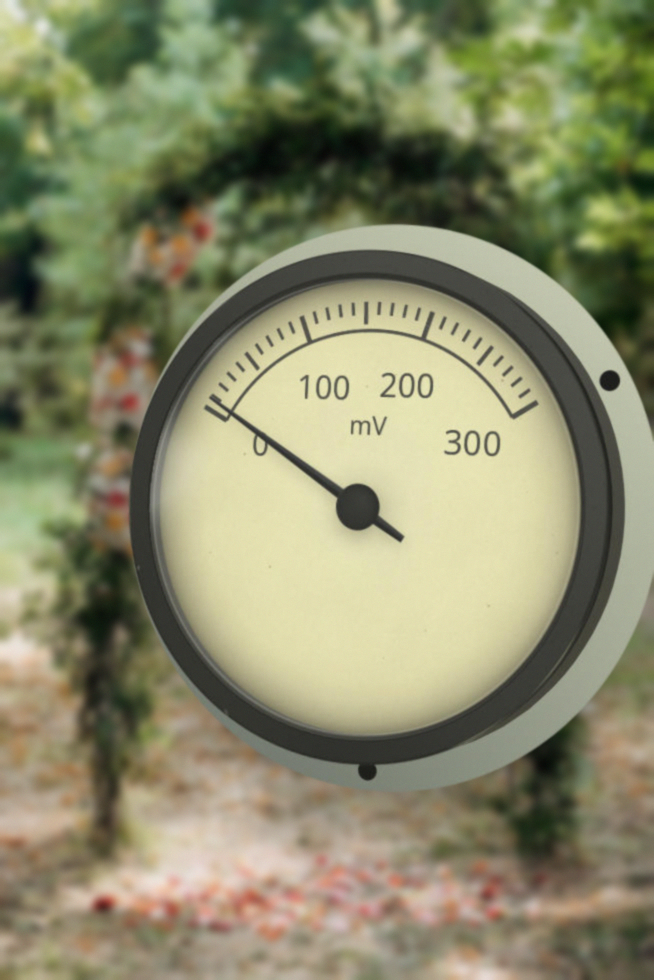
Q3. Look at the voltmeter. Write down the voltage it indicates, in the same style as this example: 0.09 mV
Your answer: 10 mV
